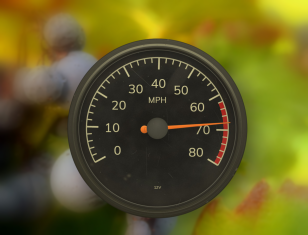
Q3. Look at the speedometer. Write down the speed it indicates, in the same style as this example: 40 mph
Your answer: 68 mph
